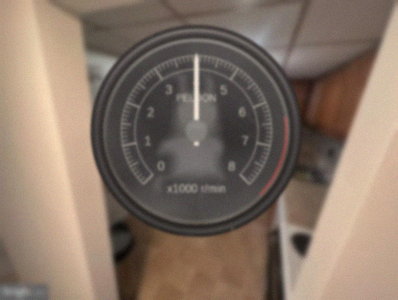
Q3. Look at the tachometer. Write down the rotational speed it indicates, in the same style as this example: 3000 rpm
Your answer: 4000 rpm
